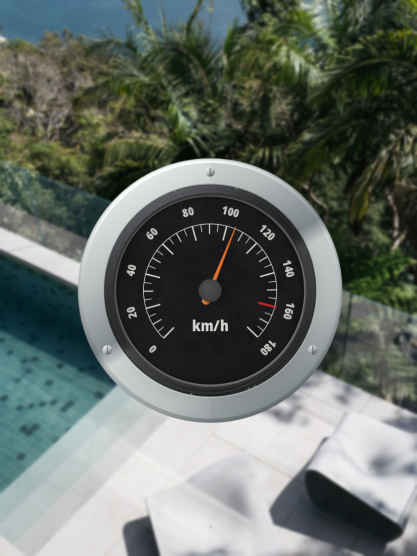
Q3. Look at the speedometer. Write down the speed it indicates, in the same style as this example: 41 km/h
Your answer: 105 km/h
